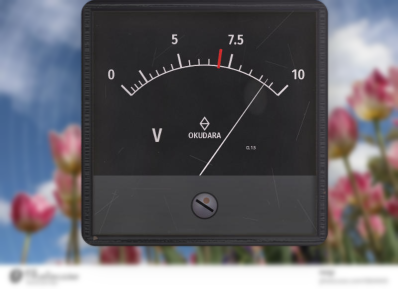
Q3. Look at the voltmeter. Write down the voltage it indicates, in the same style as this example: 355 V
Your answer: 9.25 V
